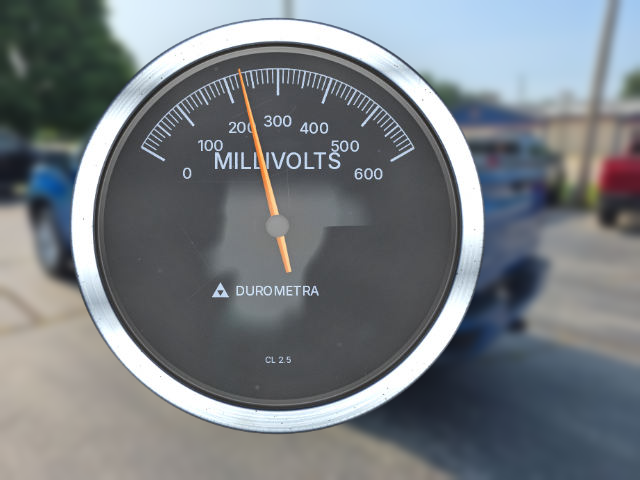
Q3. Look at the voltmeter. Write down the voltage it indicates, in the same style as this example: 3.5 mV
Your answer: 230 mV
